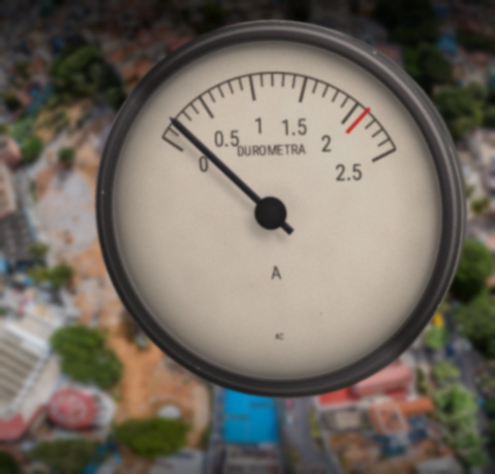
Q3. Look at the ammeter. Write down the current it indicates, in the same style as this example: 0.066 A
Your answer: 0.2 A
